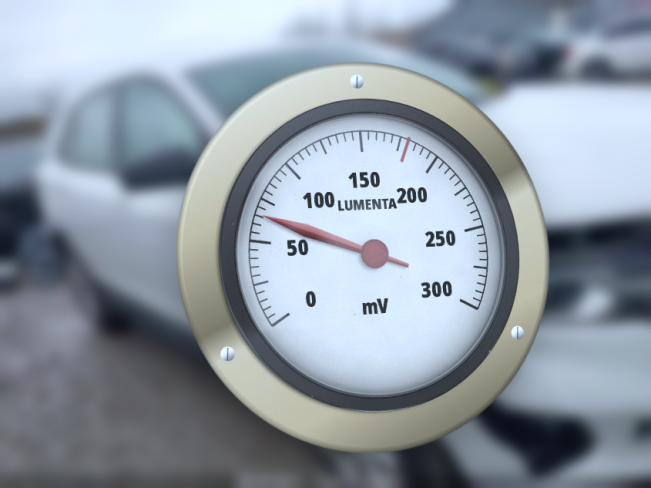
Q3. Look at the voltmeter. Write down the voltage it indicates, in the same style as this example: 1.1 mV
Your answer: 65 mV
